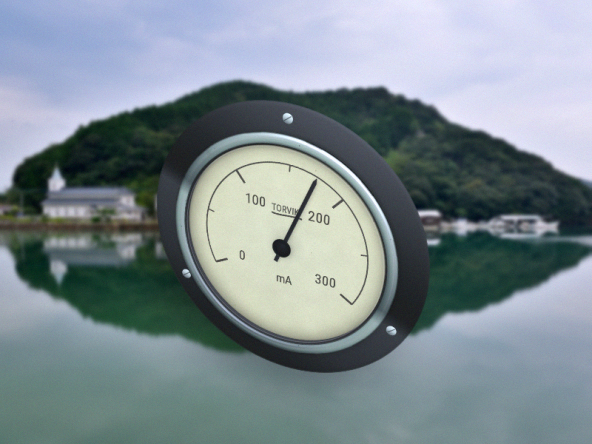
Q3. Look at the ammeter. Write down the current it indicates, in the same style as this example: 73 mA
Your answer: 175 mA
